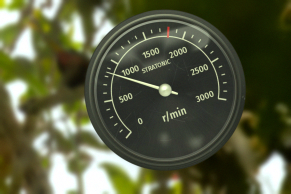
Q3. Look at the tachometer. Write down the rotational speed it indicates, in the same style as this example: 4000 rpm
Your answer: 850 rpm
